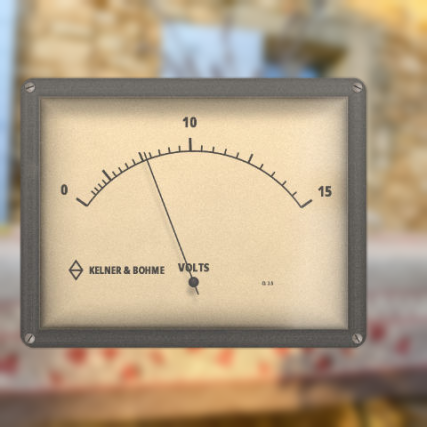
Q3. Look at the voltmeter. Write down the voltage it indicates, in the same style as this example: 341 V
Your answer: 7.75 V
